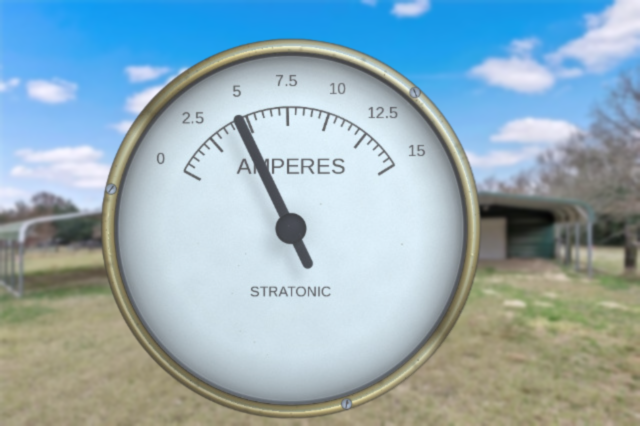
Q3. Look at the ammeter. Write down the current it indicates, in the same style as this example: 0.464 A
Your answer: 4.5 A
